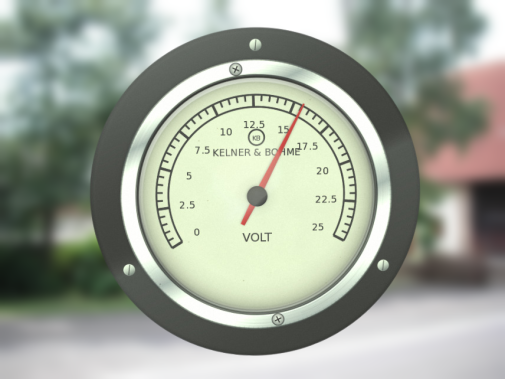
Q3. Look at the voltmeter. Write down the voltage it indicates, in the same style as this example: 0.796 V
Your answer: 15.5 V
